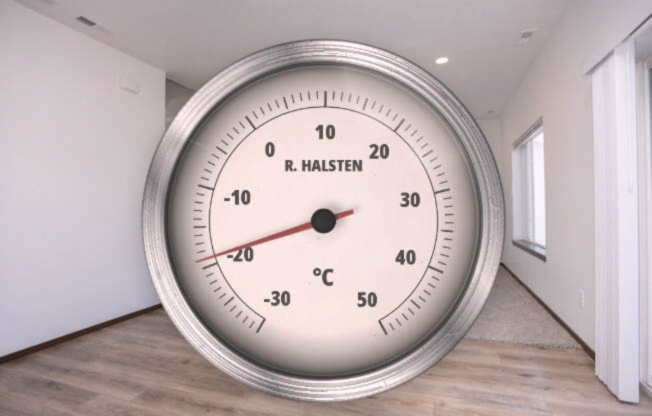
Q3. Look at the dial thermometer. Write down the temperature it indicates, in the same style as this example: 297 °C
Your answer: -19 °C
